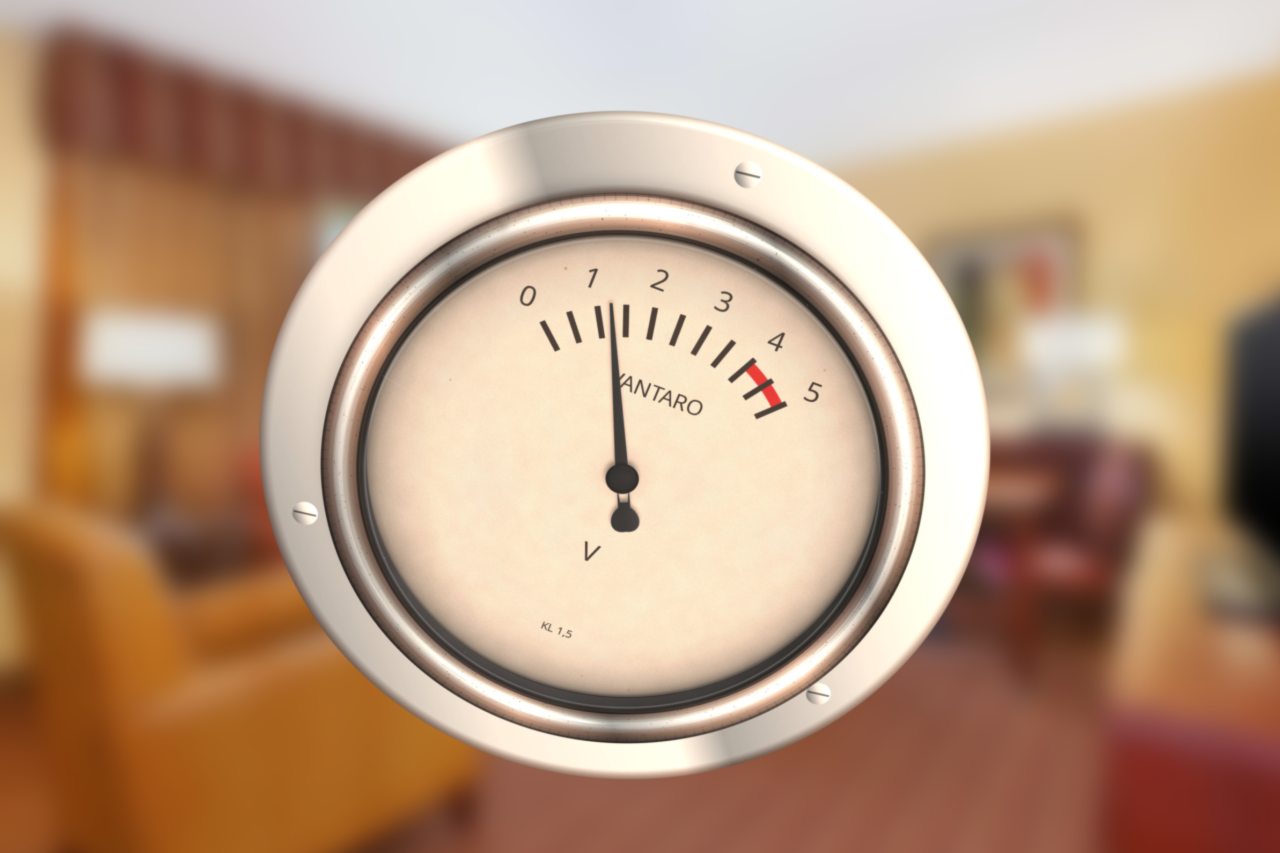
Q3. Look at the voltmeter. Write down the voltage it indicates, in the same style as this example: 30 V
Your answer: 1.25 V
